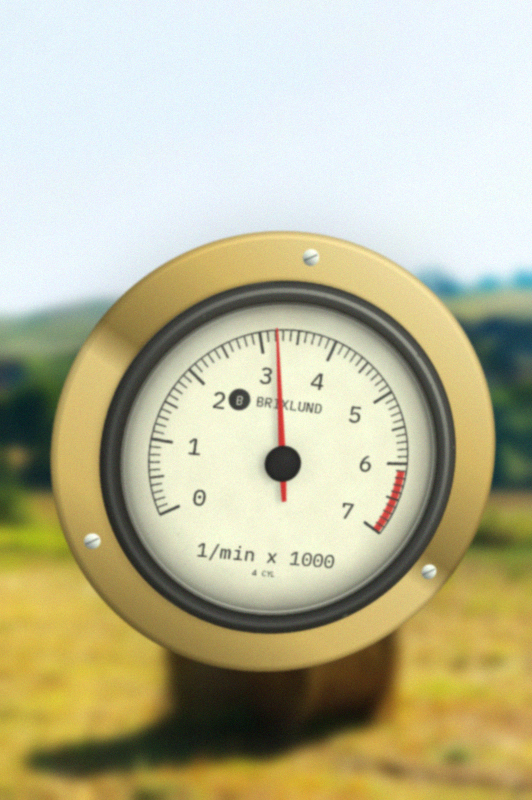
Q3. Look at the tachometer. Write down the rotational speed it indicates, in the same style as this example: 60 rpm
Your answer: 3200 rpm
